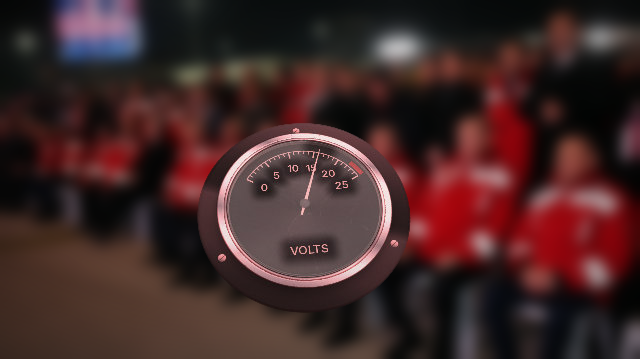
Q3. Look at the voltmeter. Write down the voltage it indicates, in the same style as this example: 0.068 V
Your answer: 16 V
